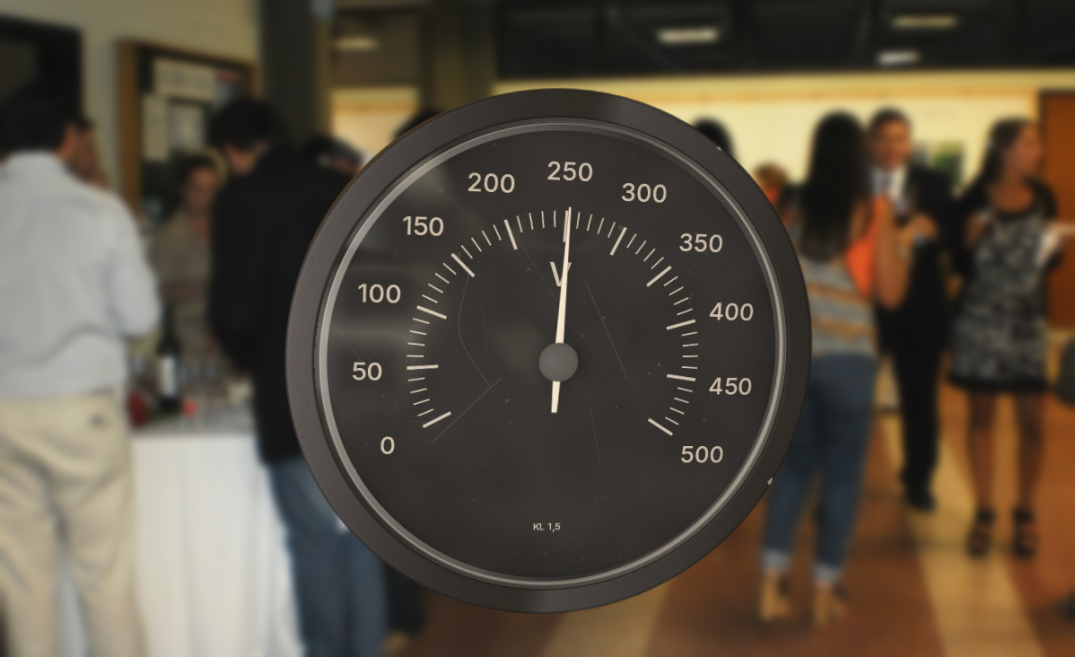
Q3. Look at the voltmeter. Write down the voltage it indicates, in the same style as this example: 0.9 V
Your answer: 250 V
